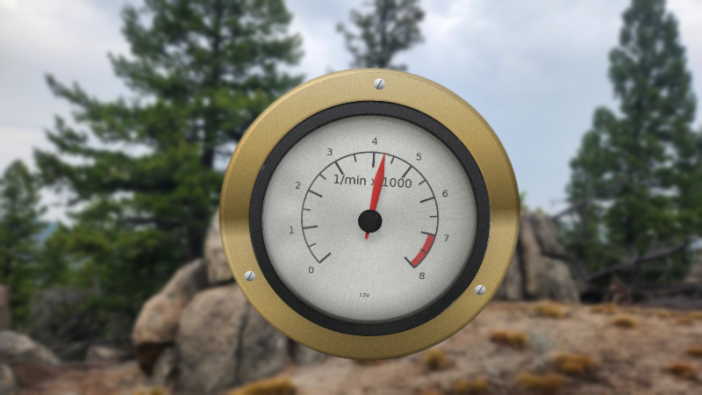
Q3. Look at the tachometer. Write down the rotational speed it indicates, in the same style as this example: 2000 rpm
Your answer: 4250 rpm
